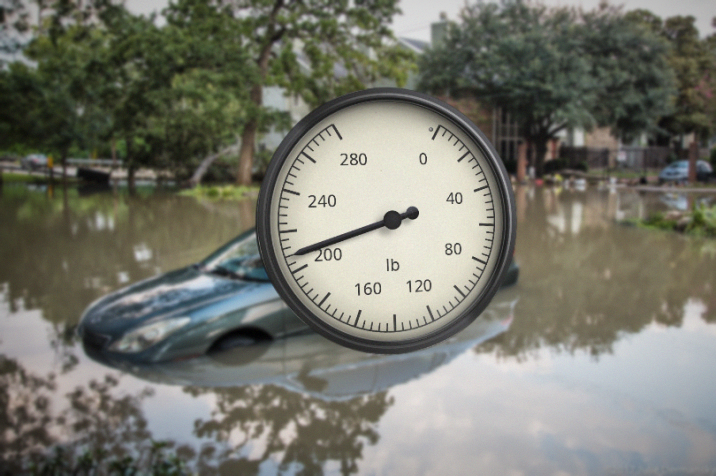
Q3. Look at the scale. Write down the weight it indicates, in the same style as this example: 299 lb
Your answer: 208 lb
